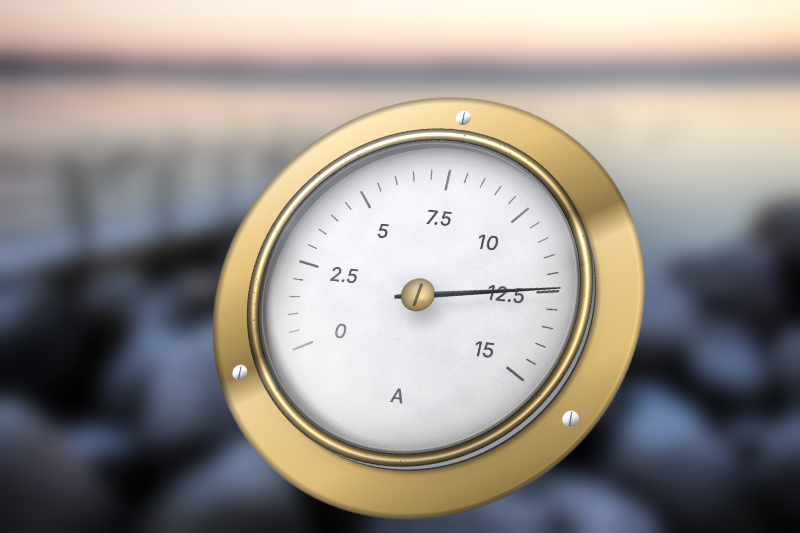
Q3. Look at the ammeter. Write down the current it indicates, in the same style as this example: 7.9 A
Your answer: 12.5 A
